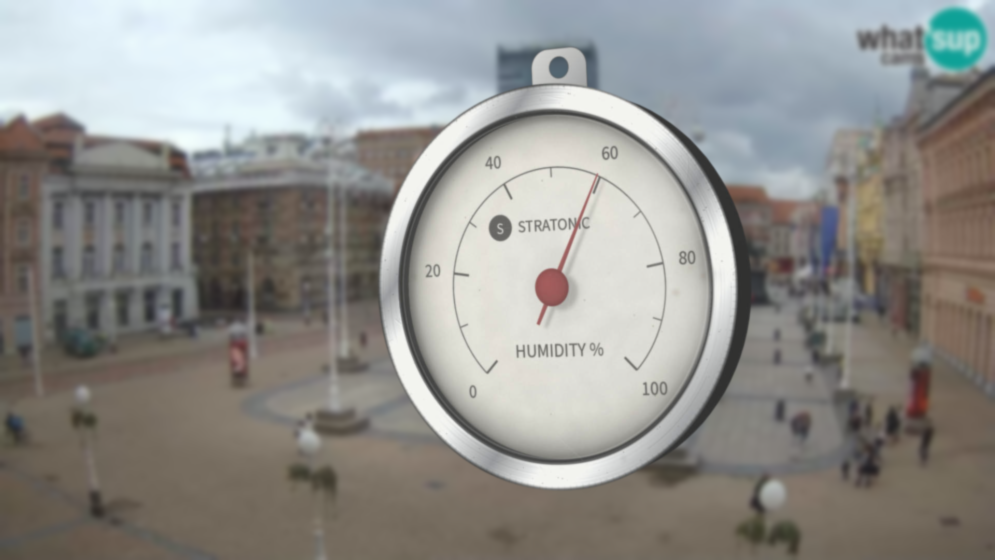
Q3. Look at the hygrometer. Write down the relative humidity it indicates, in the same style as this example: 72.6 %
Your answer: 60 %
